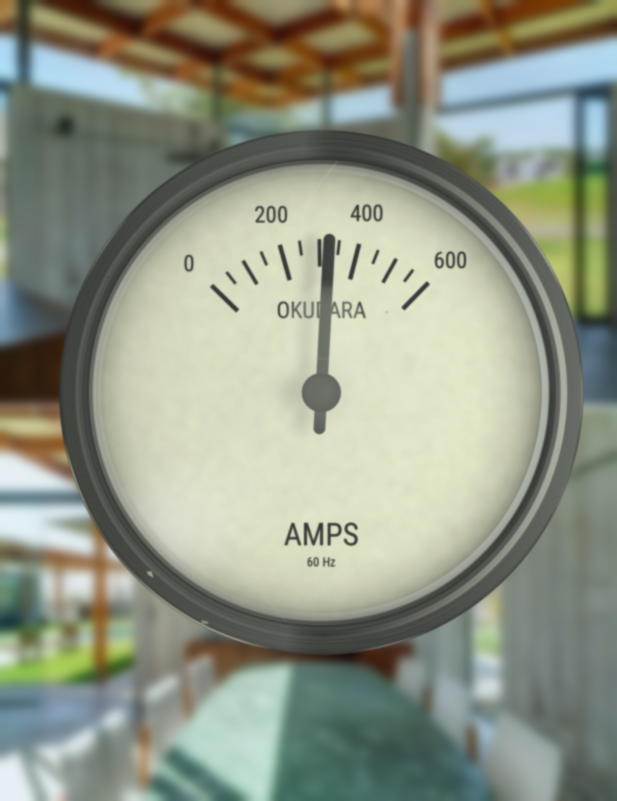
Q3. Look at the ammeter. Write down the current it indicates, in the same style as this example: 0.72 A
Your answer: 325 A
